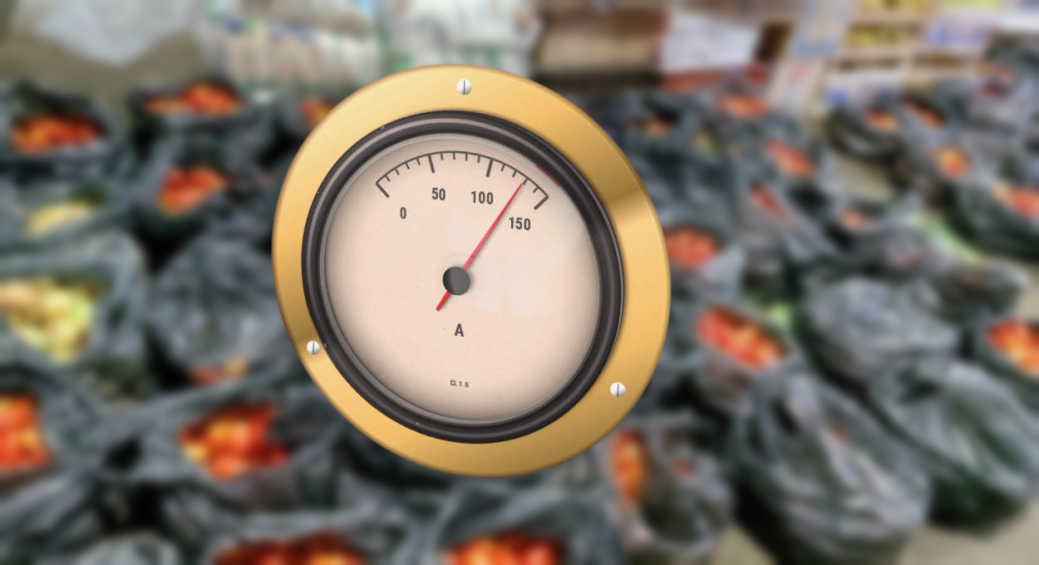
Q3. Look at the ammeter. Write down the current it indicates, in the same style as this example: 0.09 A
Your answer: 130 A
